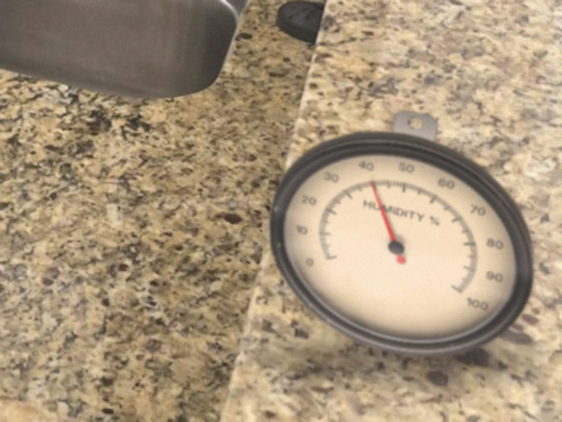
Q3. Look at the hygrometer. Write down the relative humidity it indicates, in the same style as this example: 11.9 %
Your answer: 40 %
